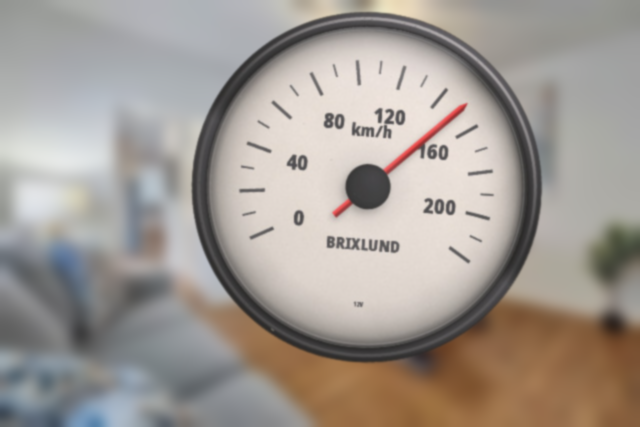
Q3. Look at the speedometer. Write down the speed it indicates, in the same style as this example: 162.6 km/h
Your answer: 150 km/h
